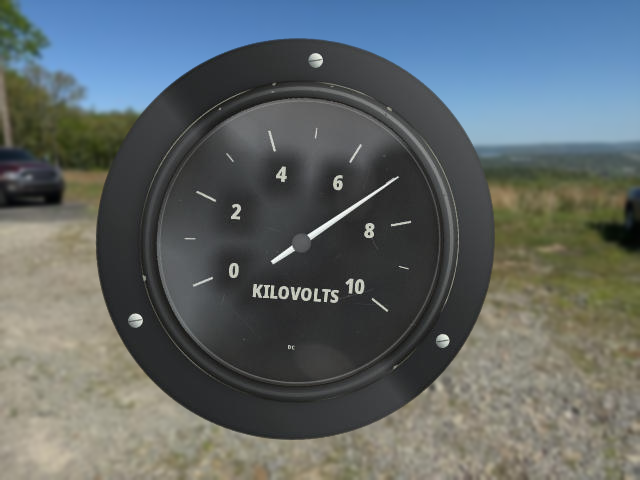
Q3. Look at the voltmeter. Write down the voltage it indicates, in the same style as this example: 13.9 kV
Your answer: 7 kV
